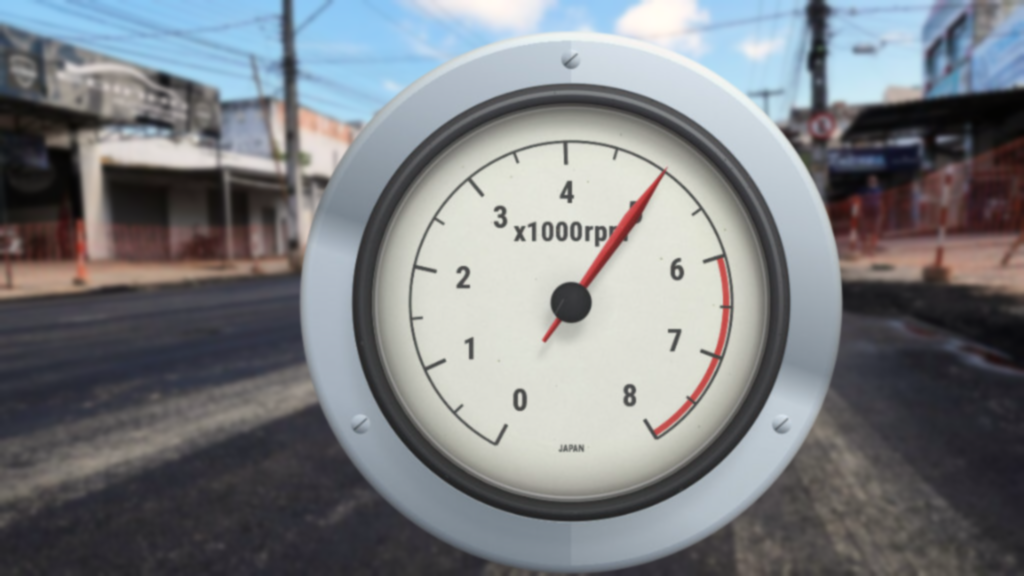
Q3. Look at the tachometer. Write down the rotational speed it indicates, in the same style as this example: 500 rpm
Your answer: 5000 rpm
